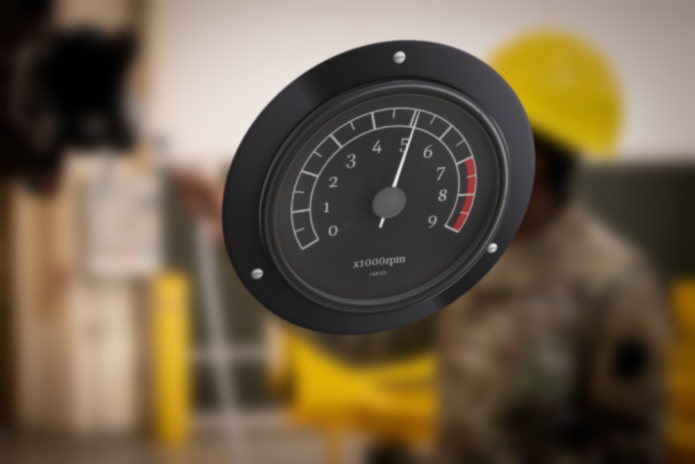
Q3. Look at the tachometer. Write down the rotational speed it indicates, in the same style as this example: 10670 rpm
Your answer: 5000 rpm
